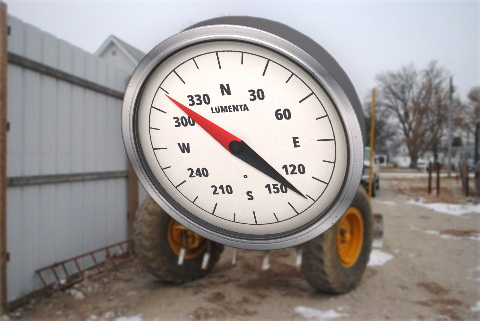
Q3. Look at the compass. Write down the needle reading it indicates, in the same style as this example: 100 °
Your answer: 315 °
